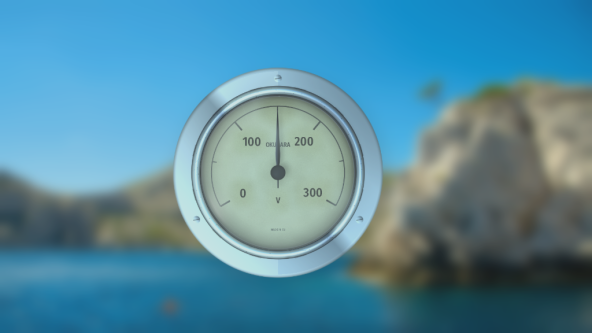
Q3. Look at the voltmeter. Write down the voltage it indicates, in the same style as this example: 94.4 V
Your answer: 150 V
